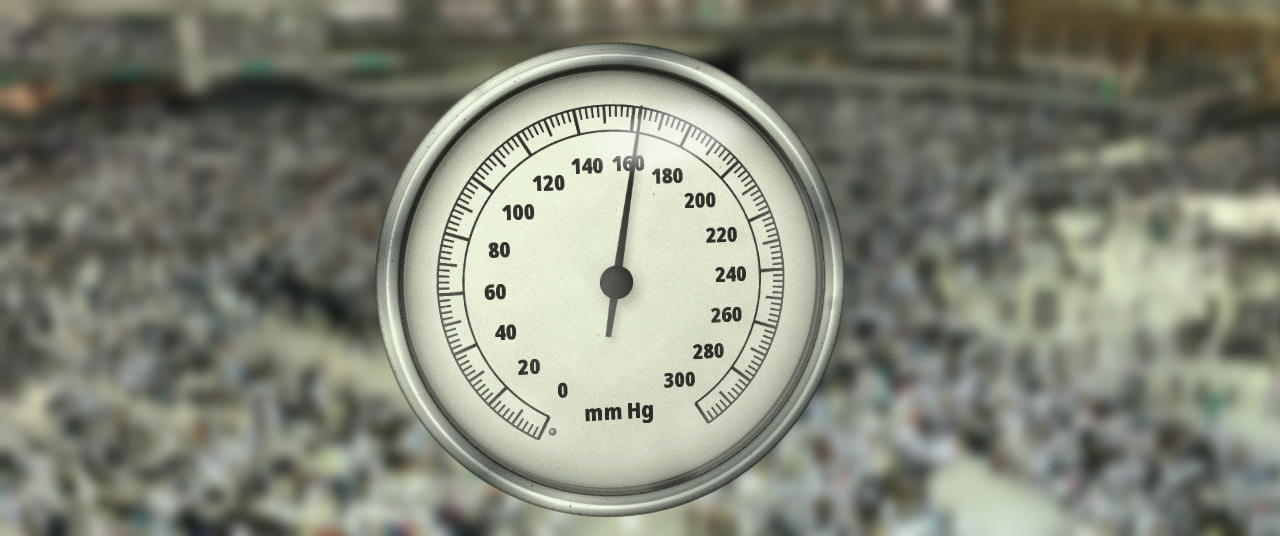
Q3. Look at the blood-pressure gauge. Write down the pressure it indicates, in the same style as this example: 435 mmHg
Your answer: 162 mmHg
